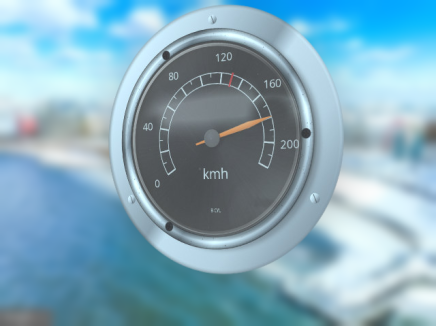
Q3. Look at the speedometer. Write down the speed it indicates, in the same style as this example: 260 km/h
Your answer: 180 km/h
